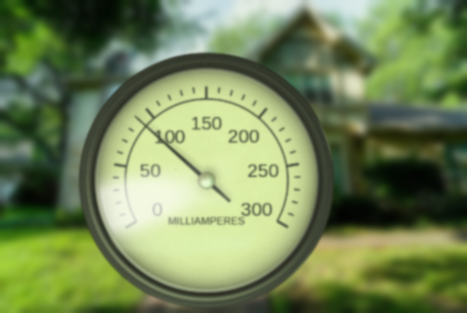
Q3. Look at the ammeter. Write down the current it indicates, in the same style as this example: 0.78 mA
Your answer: 90 mA
